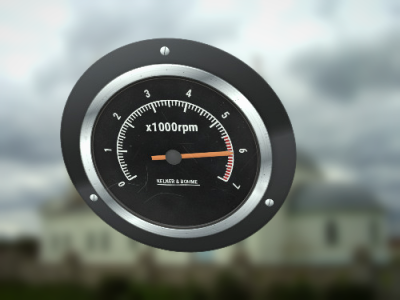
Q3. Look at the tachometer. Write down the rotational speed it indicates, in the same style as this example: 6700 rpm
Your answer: 6000 rpm
